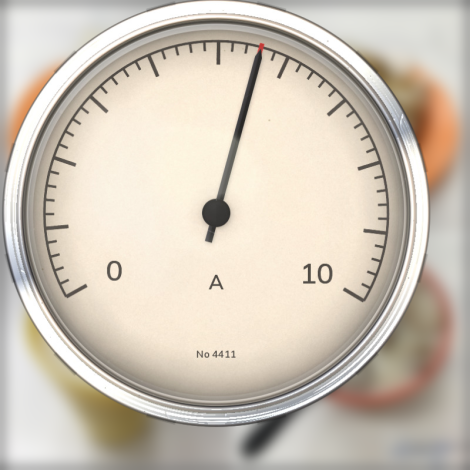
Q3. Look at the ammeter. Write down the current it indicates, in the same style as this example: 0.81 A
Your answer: 5.6 A
